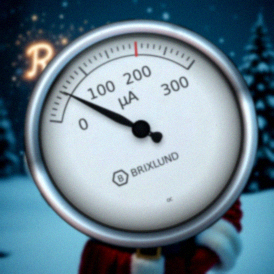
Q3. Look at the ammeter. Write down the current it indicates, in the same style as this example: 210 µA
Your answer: 50 µA
